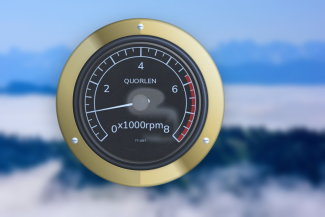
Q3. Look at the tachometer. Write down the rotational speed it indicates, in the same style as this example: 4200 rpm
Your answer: 1000 rpm
